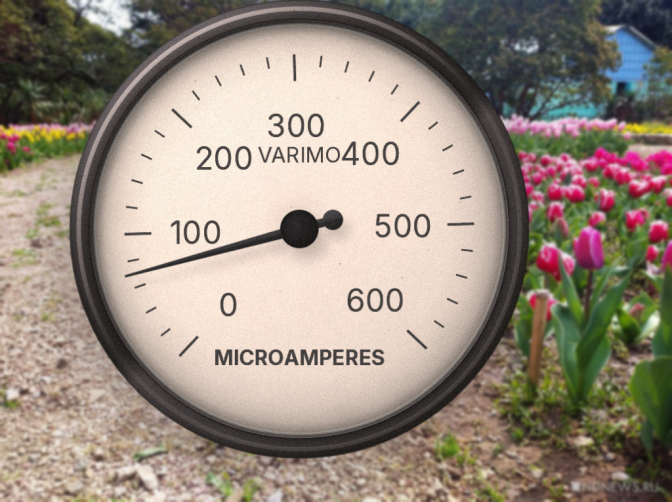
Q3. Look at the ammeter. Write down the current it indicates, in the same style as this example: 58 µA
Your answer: 70 µA
